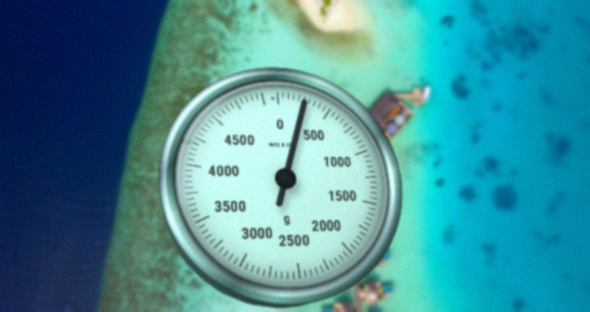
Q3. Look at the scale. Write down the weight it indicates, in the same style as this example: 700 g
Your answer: 250 g
